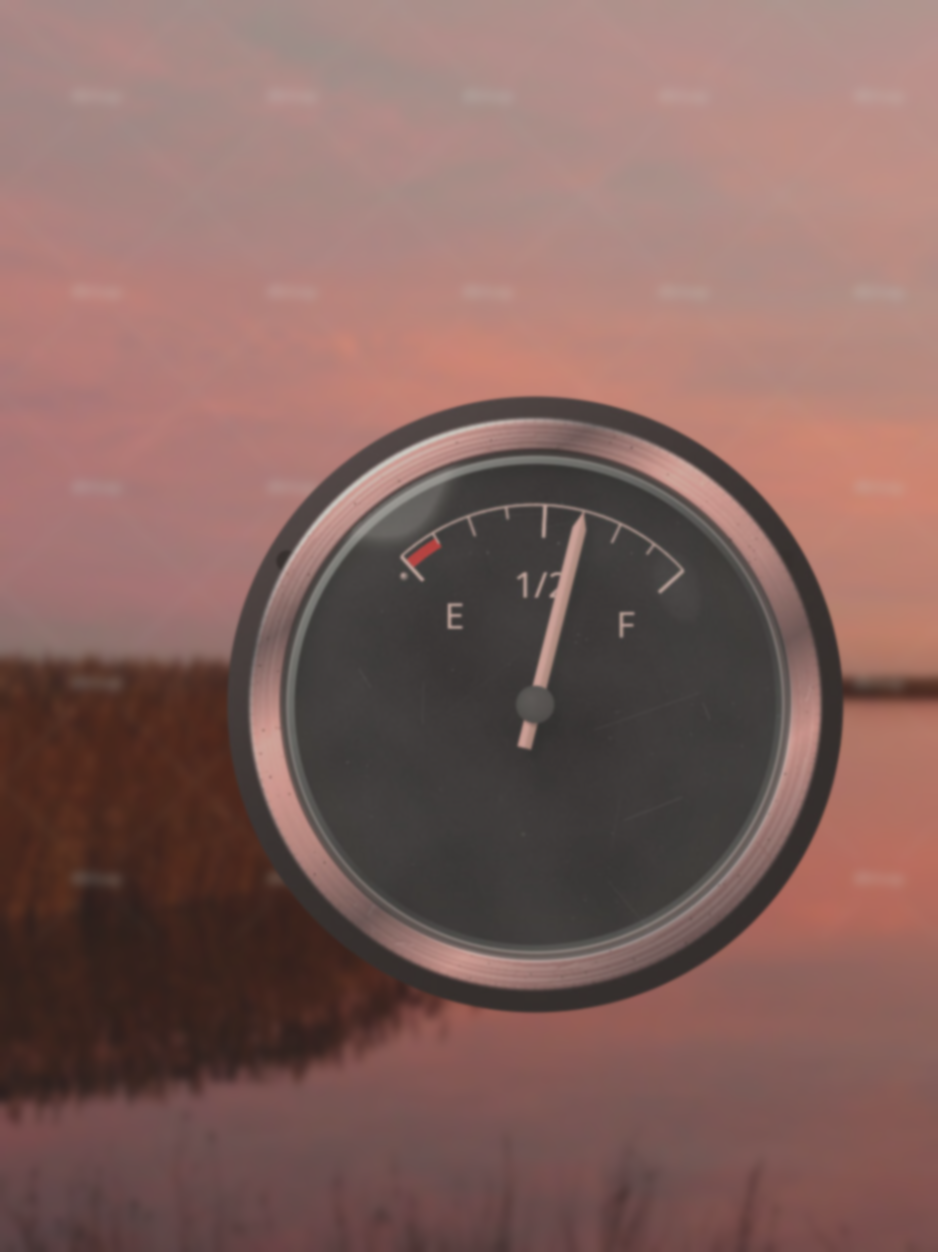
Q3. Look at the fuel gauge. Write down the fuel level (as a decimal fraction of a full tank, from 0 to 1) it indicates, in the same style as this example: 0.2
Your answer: 0.625
